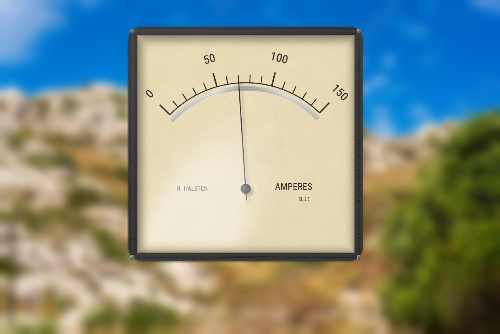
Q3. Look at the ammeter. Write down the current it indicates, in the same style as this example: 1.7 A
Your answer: 70 A
